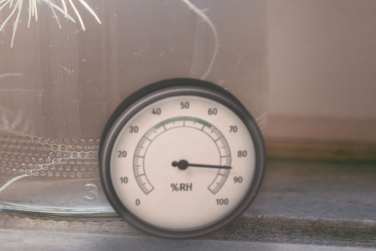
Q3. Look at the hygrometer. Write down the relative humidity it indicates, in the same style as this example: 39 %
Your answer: 85 %
